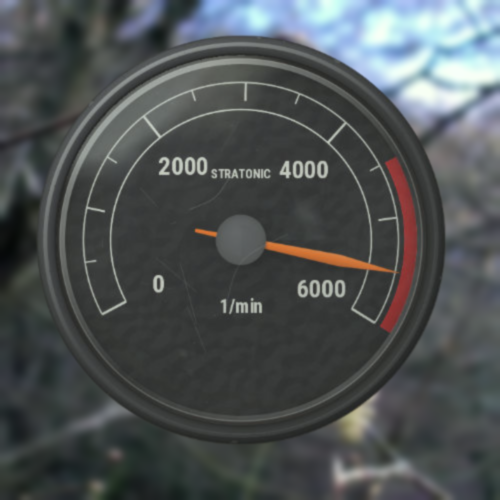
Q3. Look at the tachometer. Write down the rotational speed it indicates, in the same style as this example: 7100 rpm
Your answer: 5500 rpm
